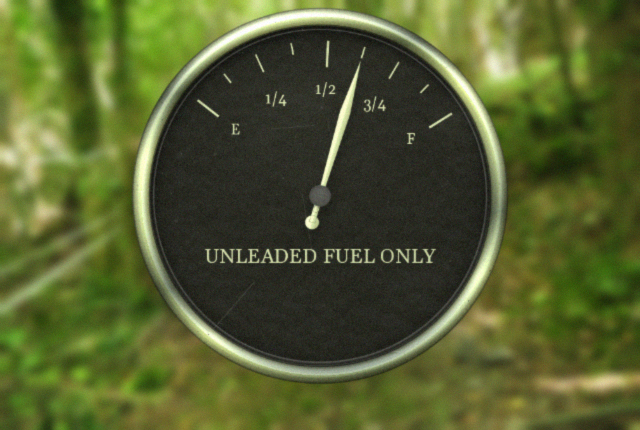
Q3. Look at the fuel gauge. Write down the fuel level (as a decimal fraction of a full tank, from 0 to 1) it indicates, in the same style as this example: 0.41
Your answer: 0.625
